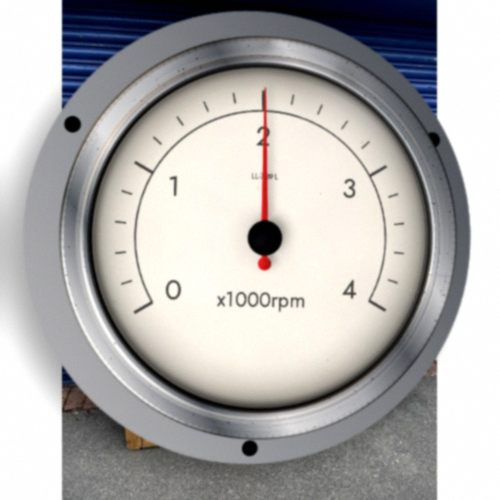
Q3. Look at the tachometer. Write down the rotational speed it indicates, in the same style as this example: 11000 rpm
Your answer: 2000 rpm
